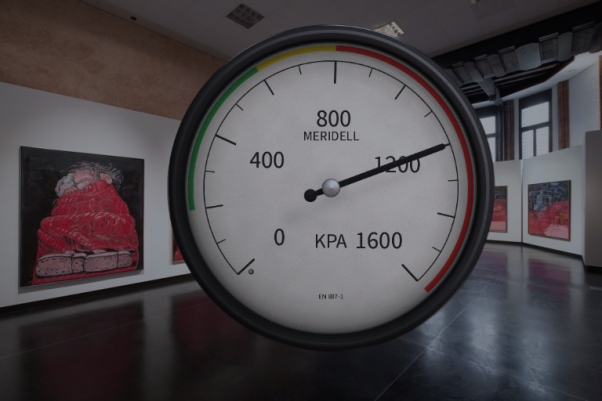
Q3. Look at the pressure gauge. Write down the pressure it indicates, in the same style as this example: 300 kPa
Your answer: 1200 kPa
